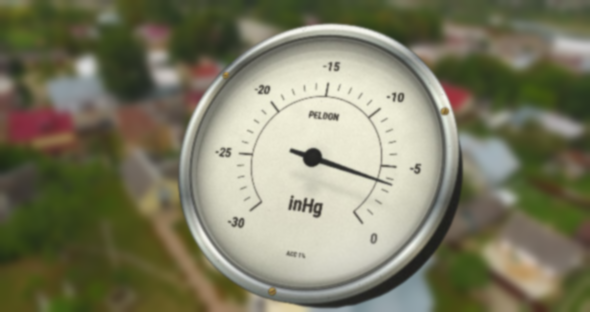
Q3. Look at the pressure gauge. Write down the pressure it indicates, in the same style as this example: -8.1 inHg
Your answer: -3.5 inHg
